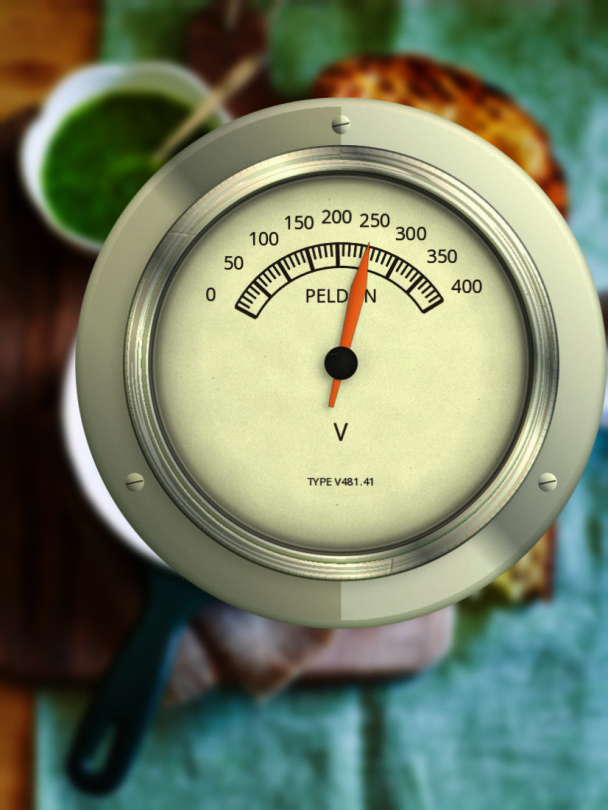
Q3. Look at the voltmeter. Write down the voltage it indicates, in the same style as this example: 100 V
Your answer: 250 V
